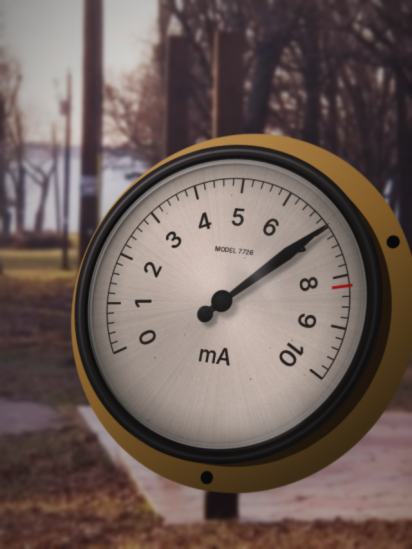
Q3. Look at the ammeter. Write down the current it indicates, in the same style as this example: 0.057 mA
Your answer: 7 mA
